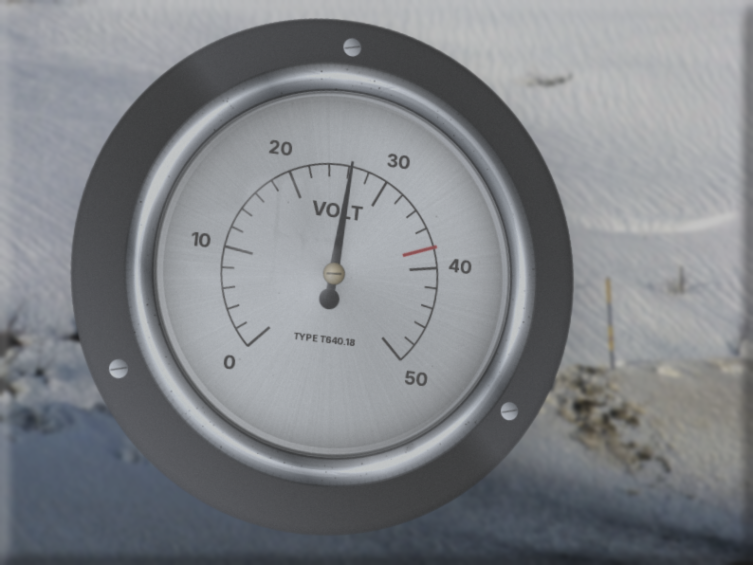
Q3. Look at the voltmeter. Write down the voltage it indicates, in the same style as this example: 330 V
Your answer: 26 V
